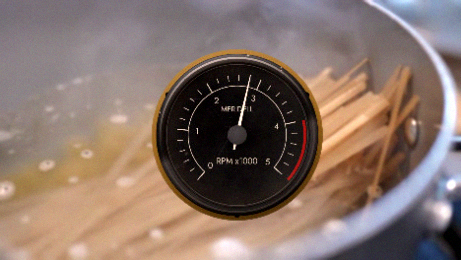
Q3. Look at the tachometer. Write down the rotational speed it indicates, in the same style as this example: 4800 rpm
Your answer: 2800 rpm
